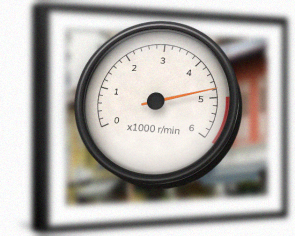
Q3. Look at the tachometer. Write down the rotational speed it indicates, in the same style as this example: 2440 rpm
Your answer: 4800 rpm
